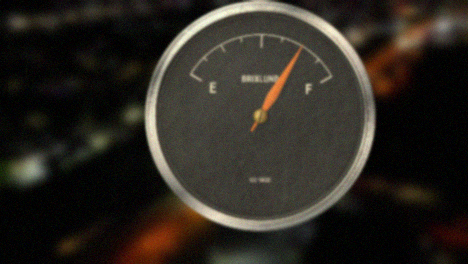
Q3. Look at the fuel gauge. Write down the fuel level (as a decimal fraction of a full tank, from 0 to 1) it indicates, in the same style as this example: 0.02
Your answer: 0.75
